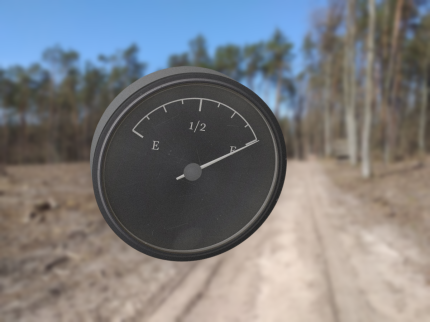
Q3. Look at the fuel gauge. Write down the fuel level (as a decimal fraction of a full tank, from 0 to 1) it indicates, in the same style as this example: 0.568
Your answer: 1
